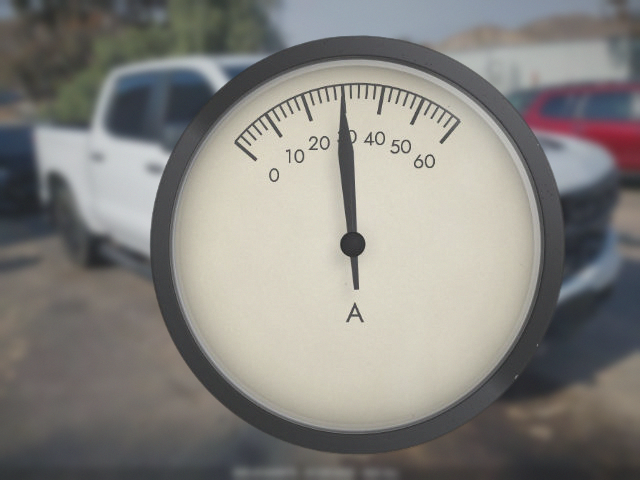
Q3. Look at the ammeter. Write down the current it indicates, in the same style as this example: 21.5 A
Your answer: 30 A
